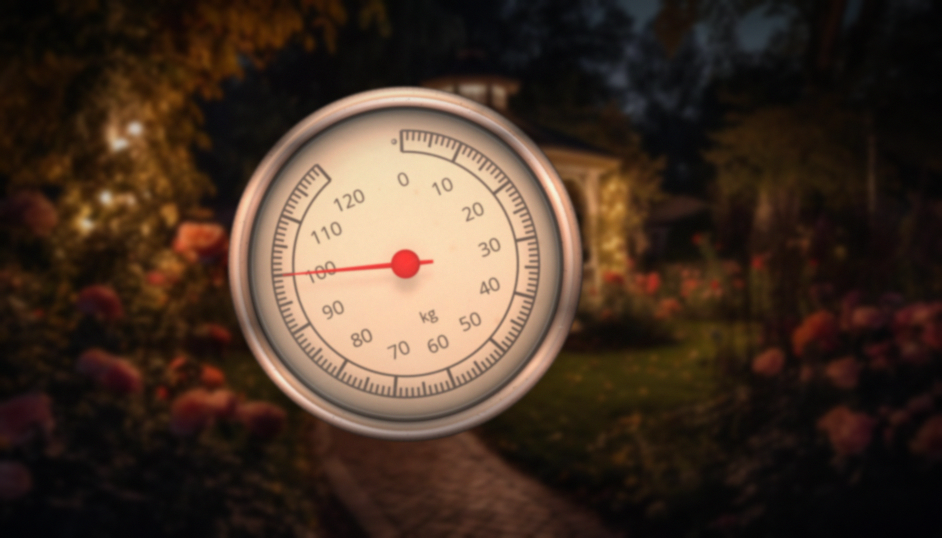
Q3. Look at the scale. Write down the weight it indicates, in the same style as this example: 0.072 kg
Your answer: 100 kg
